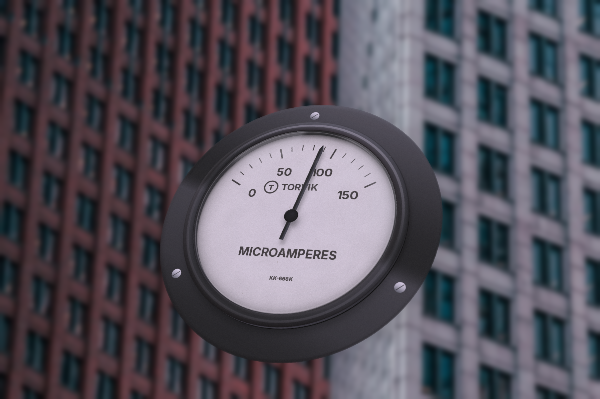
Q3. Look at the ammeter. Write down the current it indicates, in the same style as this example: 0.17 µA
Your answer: 90 µA
